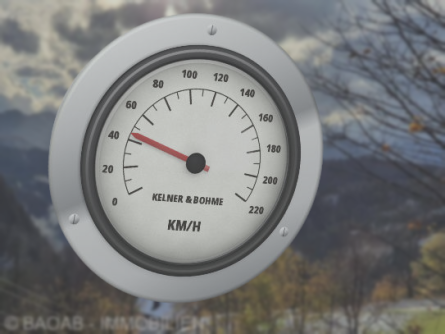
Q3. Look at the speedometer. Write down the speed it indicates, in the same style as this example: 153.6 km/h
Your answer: 45 km/h
